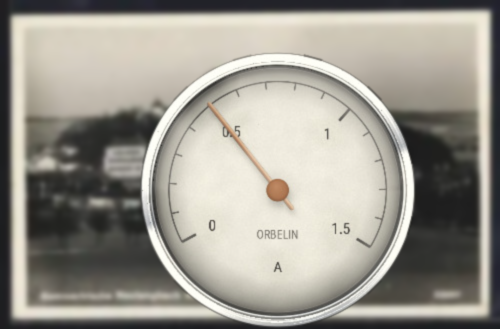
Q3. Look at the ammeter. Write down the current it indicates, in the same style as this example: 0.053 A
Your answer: 0.5 A
